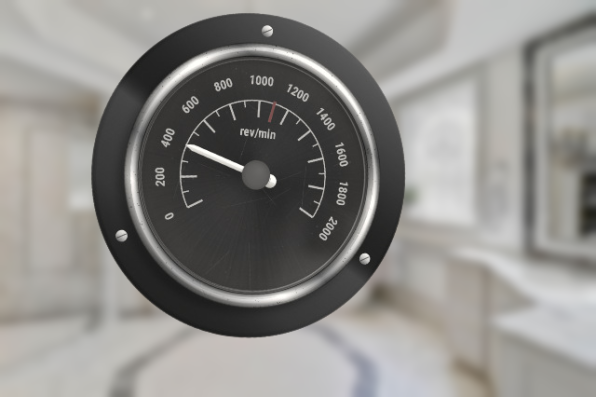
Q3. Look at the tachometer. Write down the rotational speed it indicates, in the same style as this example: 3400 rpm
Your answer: 400 rpm
